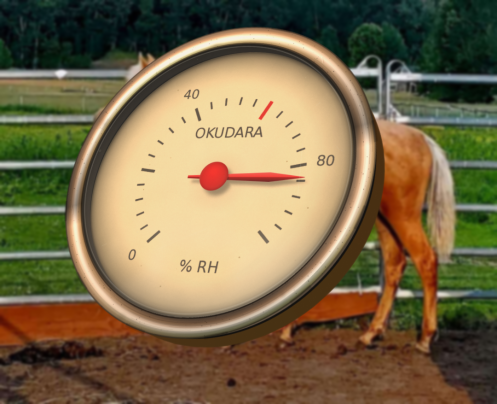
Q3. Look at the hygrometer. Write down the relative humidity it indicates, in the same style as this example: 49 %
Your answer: 84 %
